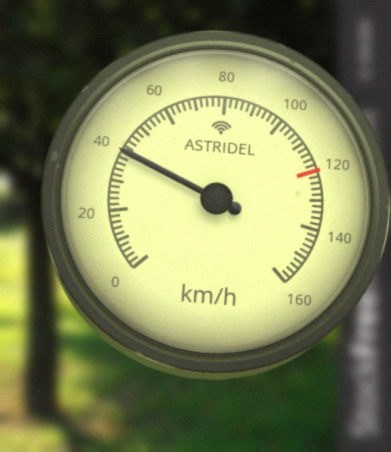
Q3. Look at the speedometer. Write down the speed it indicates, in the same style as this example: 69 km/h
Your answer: 40 km/h
